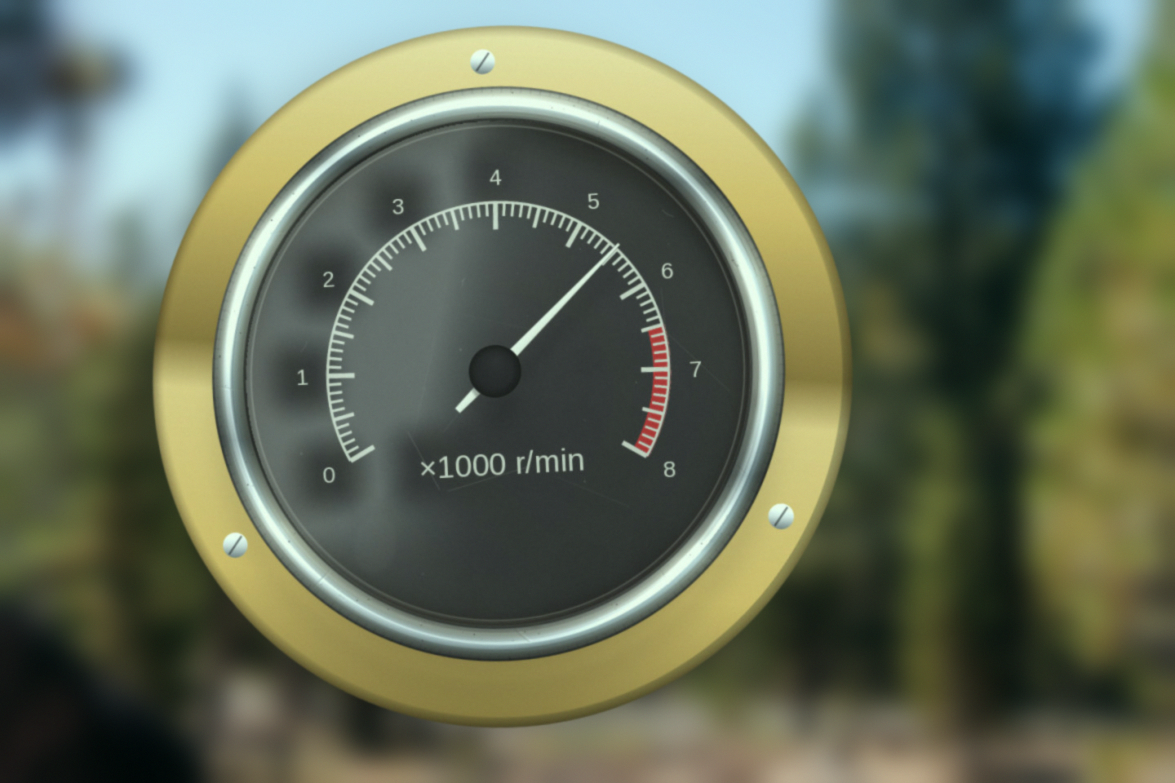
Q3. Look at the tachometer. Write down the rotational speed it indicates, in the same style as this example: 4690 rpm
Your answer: 5500 rpm
